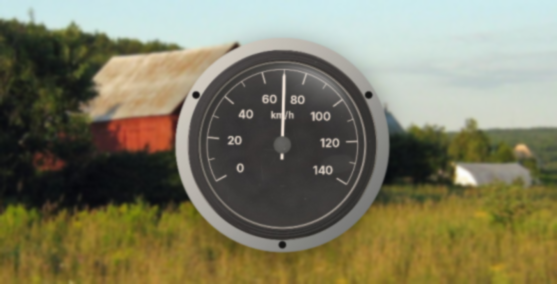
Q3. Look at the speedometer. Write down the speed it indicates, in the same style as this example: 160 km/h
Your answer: 70 km/h
